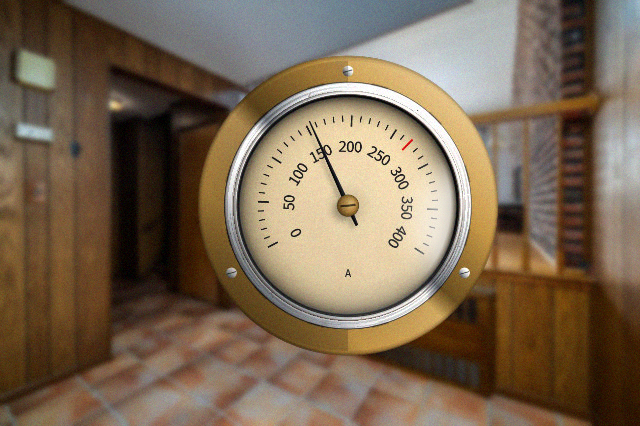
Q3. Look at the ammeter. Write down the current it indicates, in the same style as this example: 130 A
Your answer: 155 A
